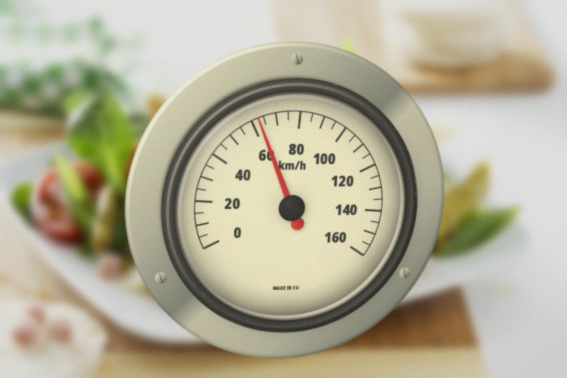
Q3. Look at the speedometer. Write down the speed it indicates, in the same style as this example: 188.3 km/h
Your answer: 62.5 km/h
